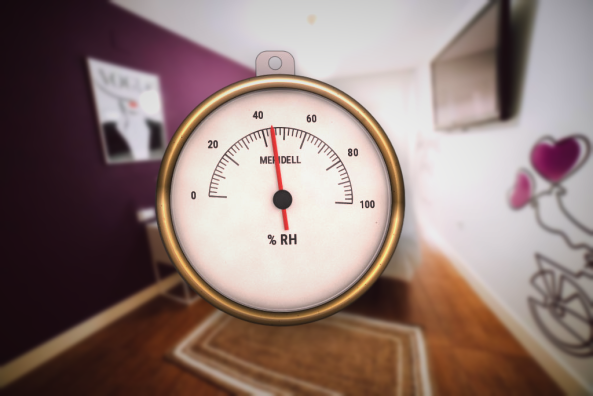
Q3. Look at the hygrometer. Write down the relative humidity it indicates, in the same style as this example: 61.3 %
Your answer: 44 %
